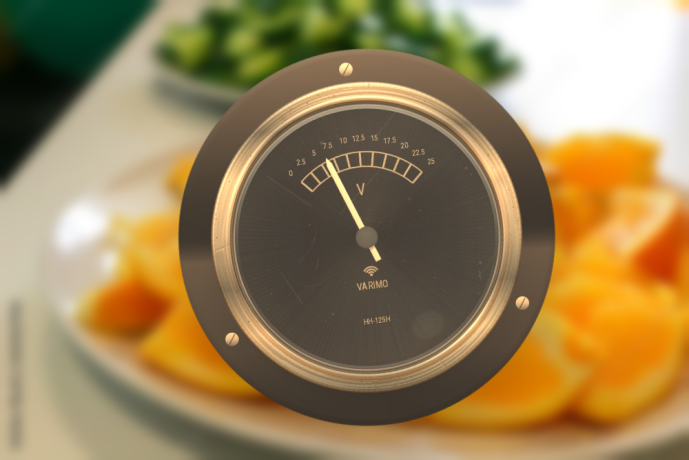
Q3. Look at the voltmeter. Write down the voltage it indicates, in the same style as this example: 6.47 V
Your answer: 6.25 V
